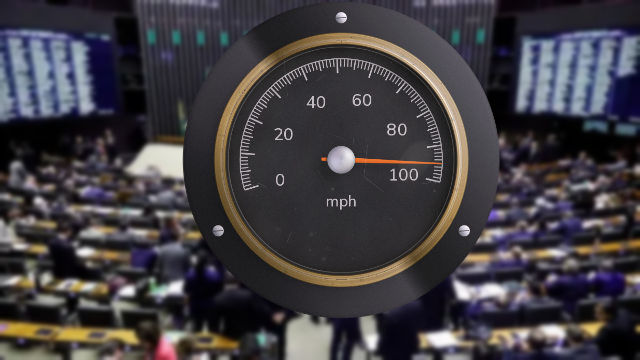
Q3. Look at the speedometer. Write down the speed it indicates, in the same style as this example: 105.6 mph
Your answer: 95 mph
